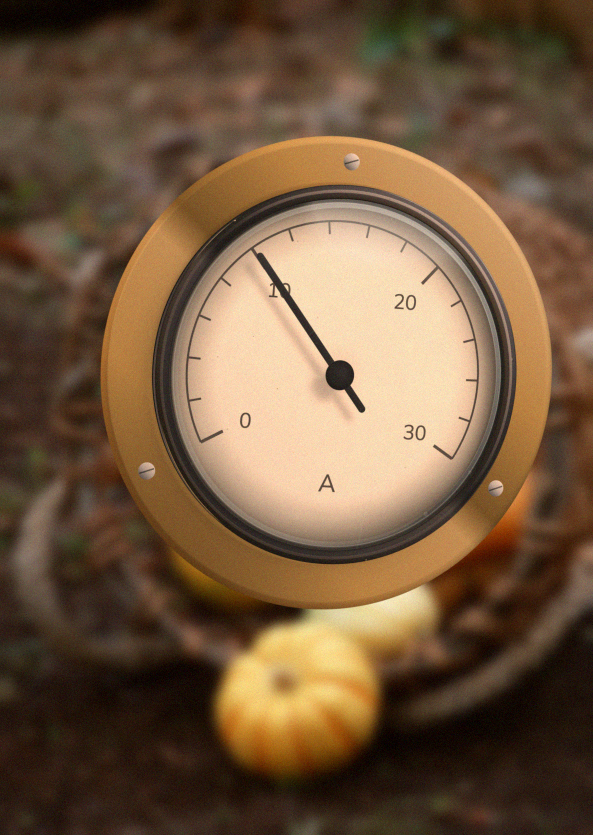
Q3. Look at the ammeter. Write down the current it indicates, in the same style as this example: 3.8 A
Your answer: 10 A
